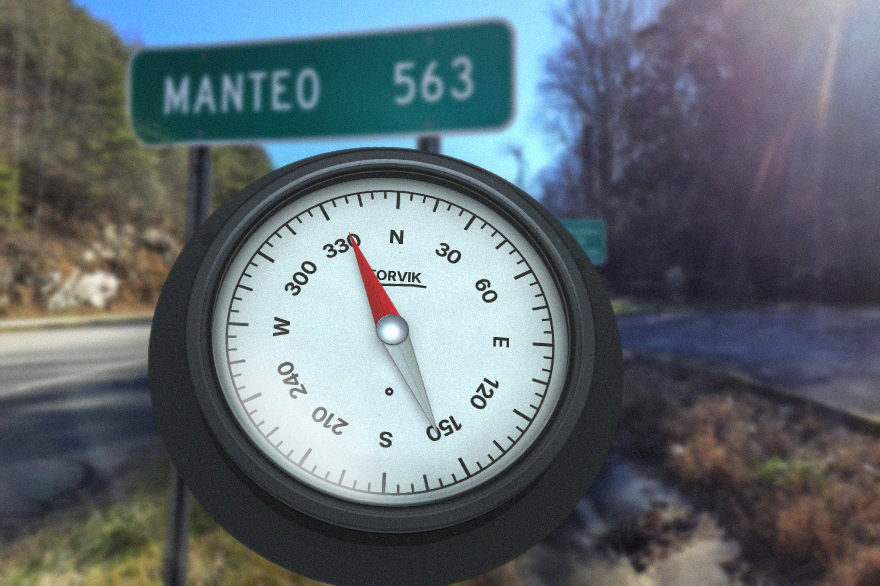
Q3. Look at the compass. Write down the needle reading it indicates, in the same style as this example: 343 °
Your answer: 335 °
